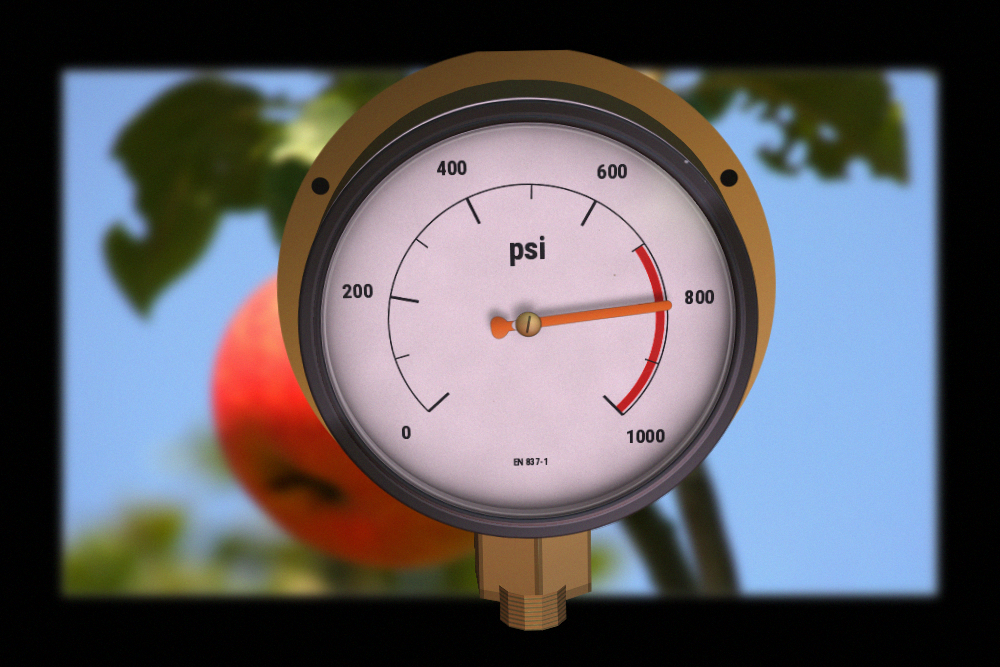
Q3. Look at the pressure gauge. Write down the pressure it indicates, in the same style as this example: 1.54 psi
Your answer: 800 psi
